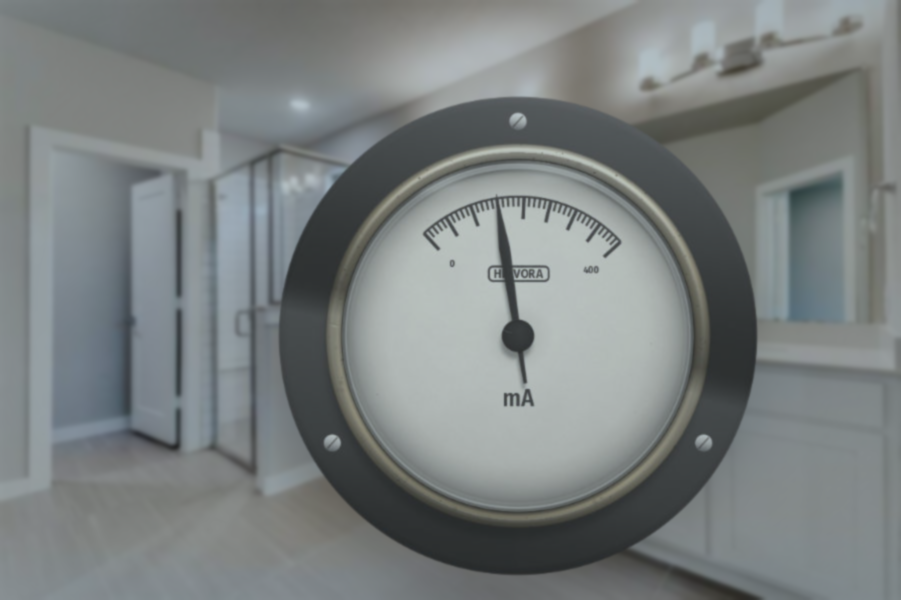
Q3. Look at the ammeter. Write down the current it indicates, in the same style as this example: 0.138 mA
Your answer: 150 mA
